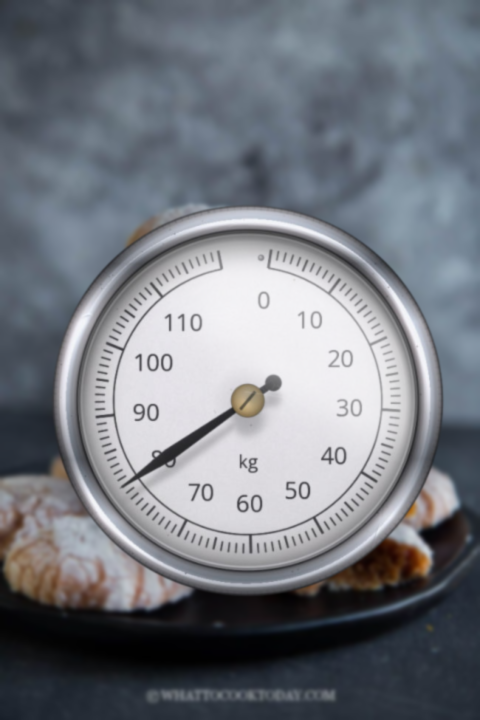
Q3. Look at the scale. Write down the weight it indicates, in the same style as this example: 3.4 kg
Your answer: 80 kg
